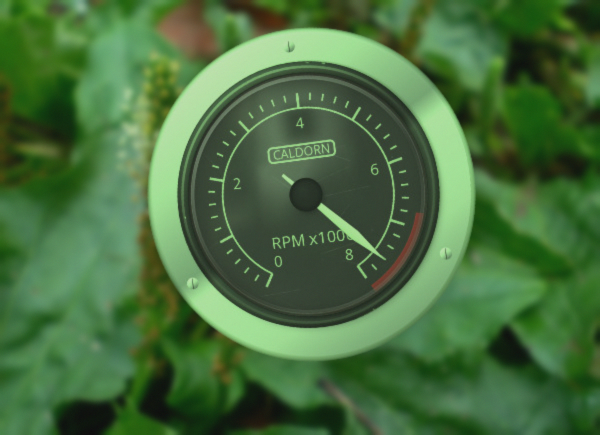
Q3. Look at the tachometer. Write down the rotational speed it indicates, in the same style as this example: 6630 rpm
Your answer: 7600 rpm
